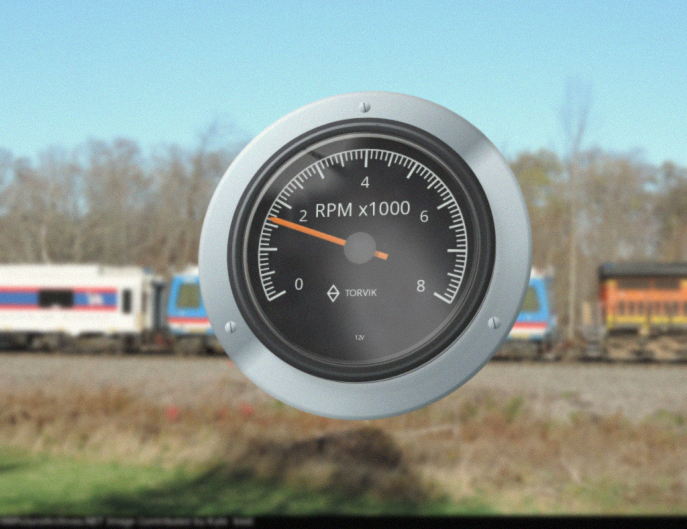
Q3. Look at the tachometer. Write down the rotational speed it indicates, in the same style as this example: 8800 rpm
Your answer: 1600 rpm
